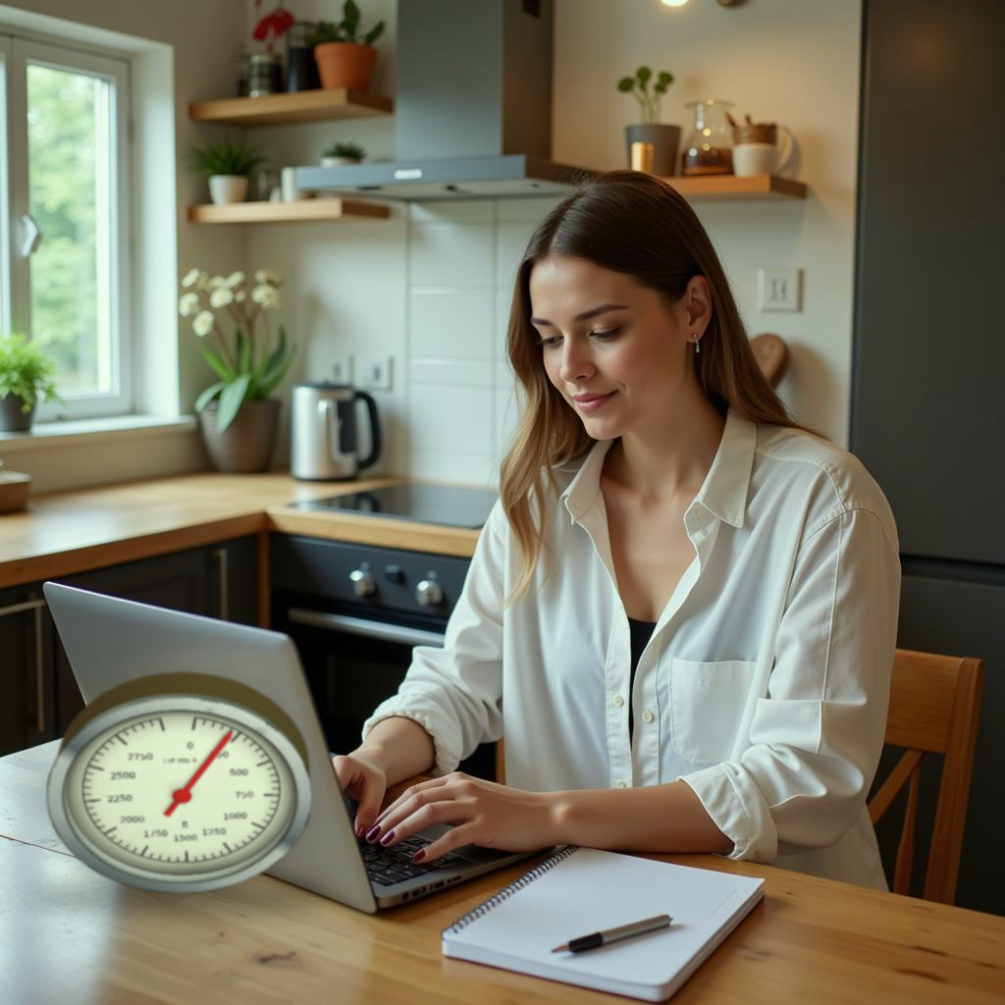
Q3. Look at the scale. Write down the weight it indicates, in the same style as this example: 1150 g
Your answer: 200 g
